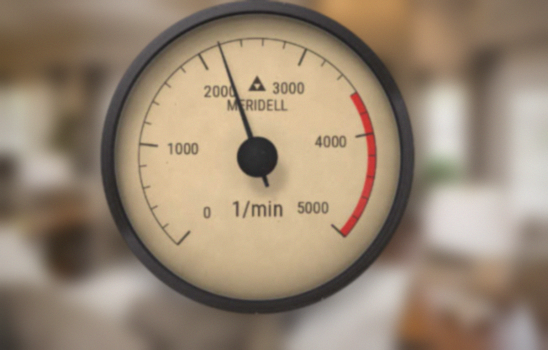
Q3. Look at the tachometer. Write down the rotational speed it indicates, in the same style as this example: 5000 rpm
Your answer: 2200 rpm
